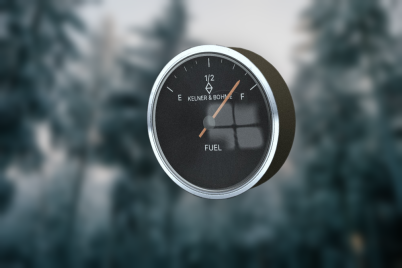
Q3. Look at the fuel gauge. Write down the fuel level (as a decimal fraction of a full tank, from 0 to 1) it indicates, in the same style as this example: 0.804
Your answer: 0.875
